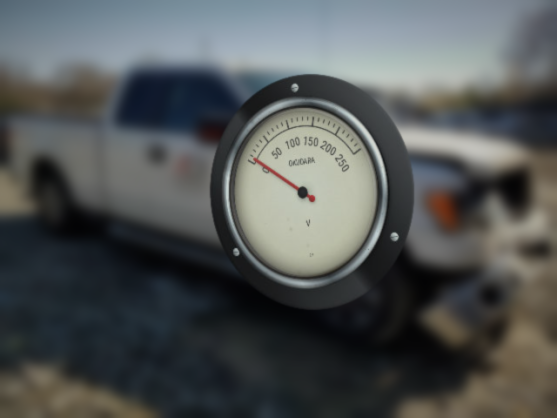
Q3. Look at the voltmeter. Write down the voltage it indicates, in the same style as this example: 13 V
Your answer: 10 V
